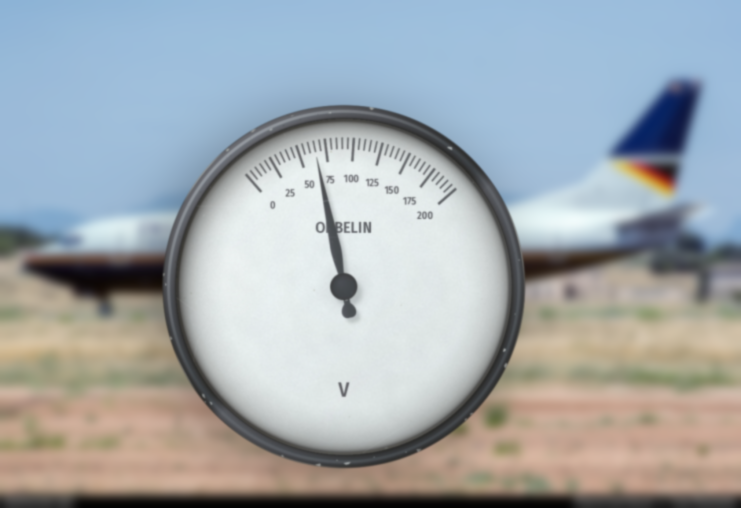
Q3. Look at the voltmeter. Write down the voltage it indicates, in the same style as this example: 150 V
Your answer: 65 V
